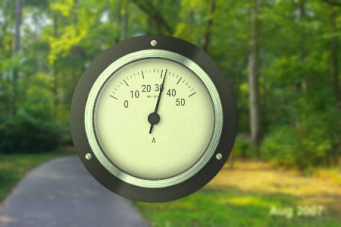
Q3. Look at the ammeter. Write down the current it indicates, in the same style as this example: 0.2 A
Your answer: 32 A
